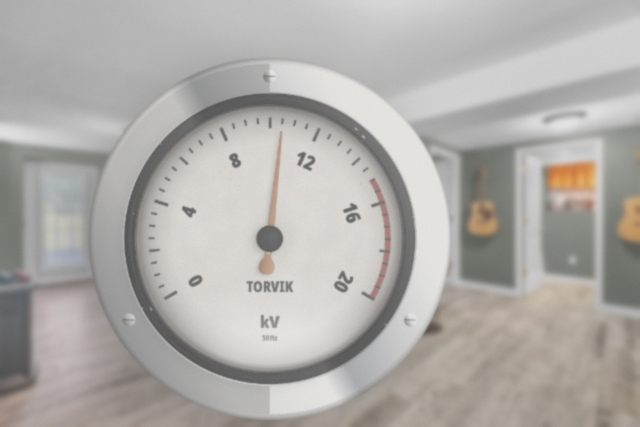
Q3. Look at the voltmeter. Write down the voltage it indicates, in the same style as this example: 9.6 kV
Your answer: 10.5 kV
